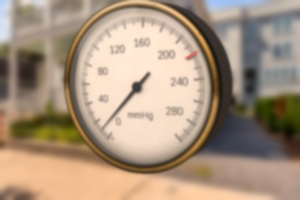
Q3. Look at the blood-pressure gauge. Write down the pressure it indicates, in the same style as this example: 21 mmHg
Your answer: 10 mmHg
